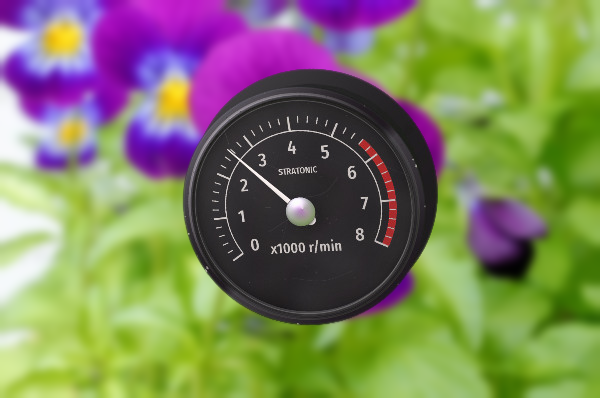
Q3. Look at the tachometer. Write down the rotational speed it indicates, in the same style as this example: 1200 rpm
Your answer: 2600 rpm
